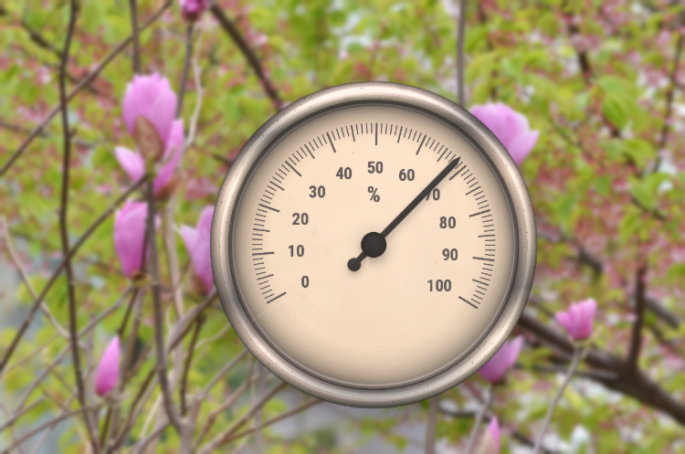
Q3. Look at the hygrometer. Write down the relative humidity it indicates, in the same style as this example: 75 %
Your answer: 68 %
